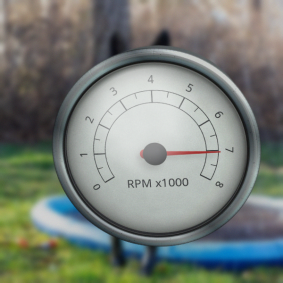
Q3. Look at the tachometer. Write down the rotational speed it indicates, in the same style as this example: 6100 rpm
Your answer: 7000 rpm
